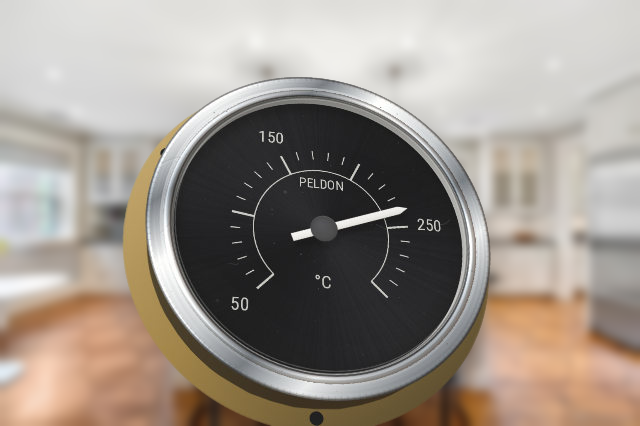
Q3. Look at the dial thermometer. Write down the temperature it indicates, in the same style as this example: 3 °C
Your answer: 240 °C
